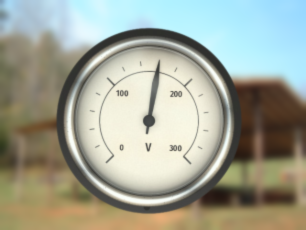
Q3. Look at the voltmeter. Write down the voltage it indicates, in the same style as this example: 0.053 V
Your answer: 160 V
